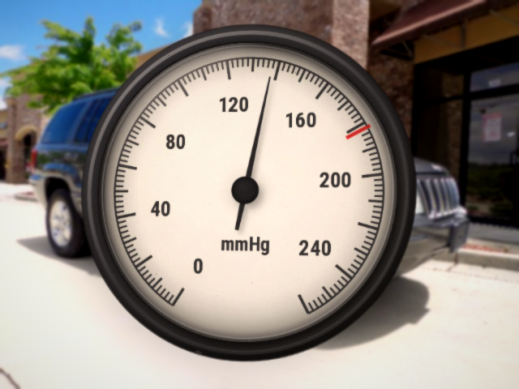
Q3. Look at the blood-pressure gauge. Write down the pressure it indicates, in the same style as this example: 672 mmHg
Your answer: 138 mmHg
